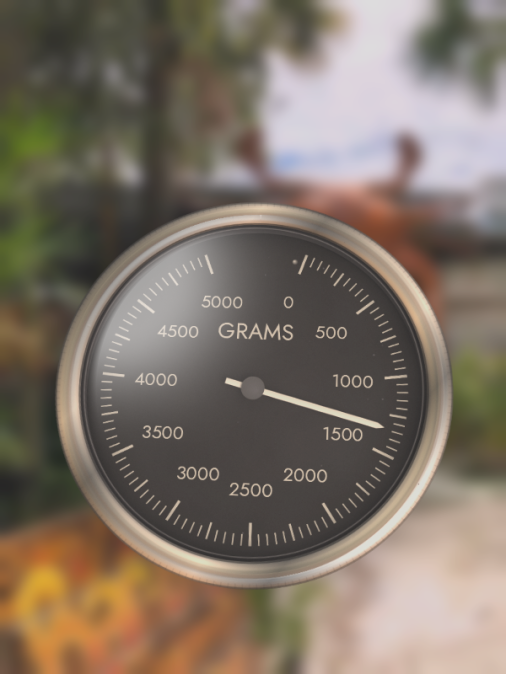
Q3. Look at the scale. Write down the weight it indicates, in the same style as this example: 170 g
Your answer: 1350 g
